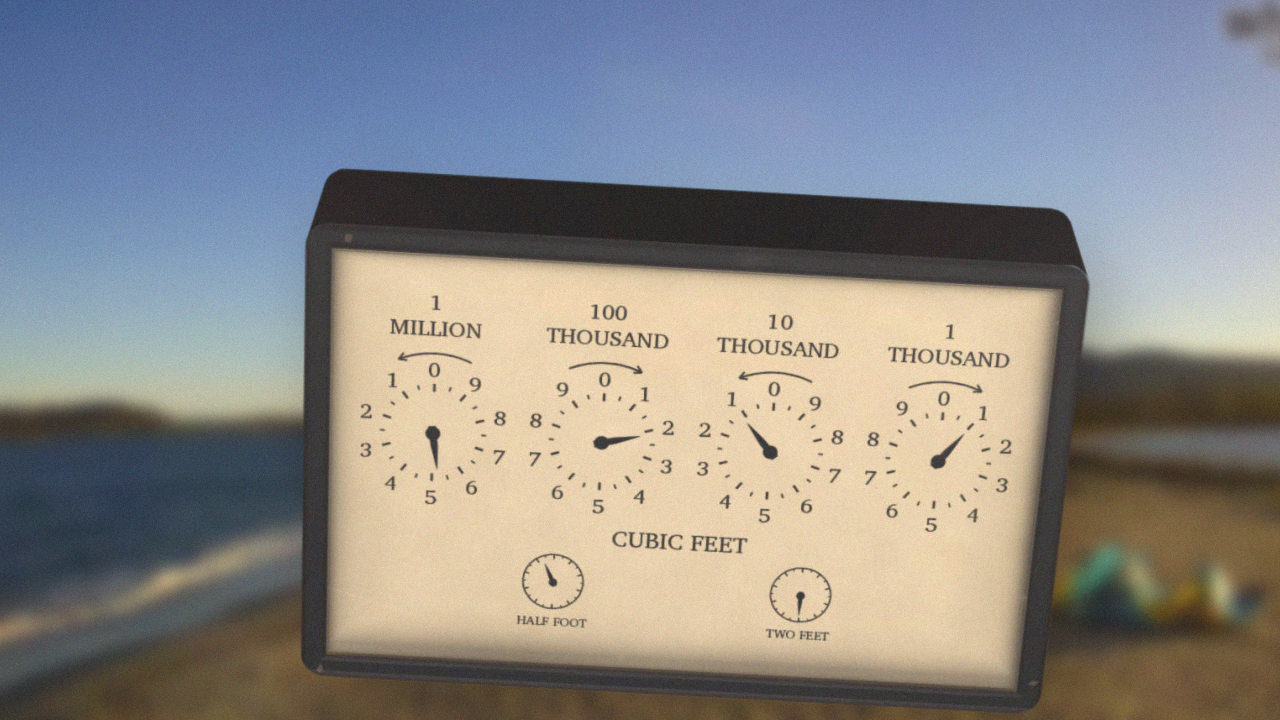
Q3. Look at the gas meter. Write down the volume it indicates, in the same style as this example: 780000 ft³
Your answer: 521100 ft³
